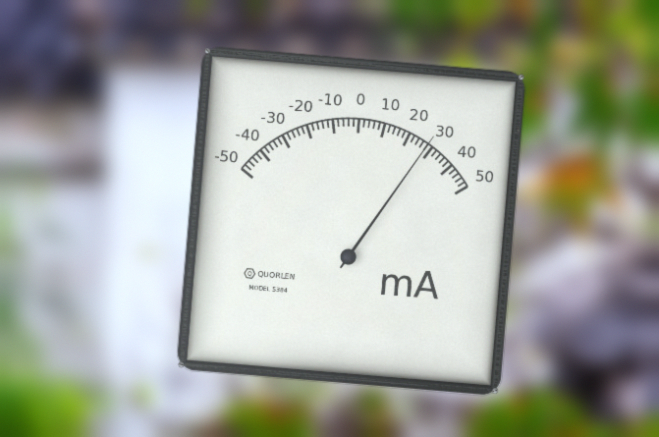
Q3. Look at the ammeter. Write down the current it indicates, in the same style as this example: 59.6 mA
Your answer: 28 mA
